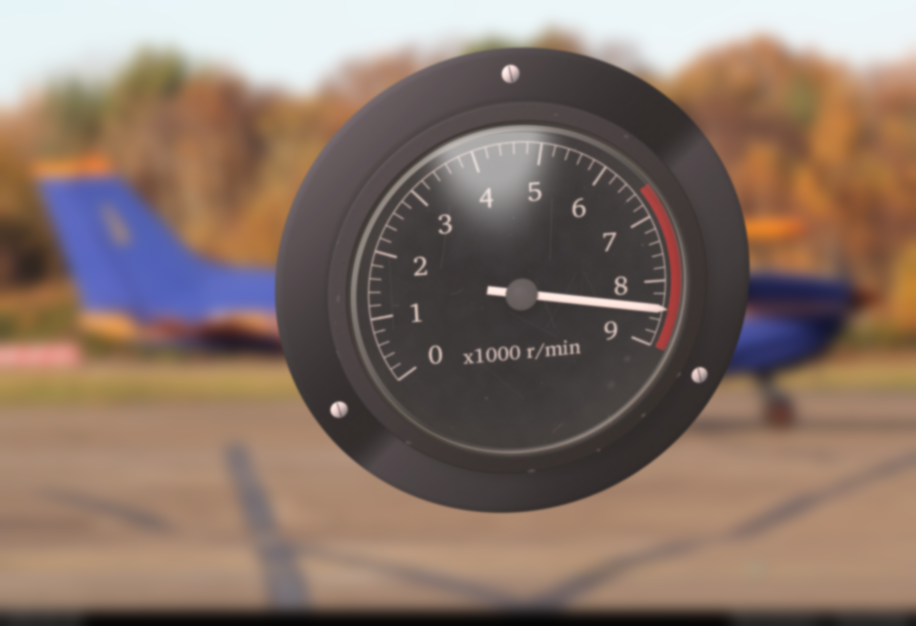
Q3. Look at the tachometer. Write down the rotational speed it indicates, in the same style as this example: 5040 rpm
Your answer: 8400 rpm
